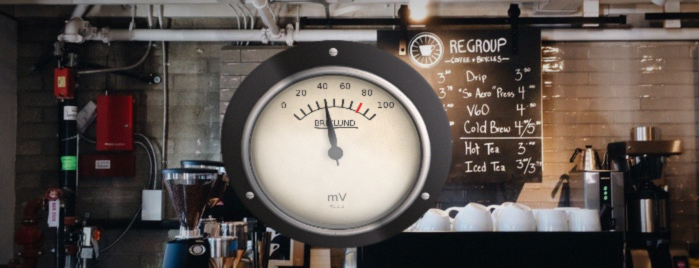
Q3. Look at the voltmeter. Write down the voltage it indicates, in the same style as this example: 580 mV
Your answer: 40 mV
